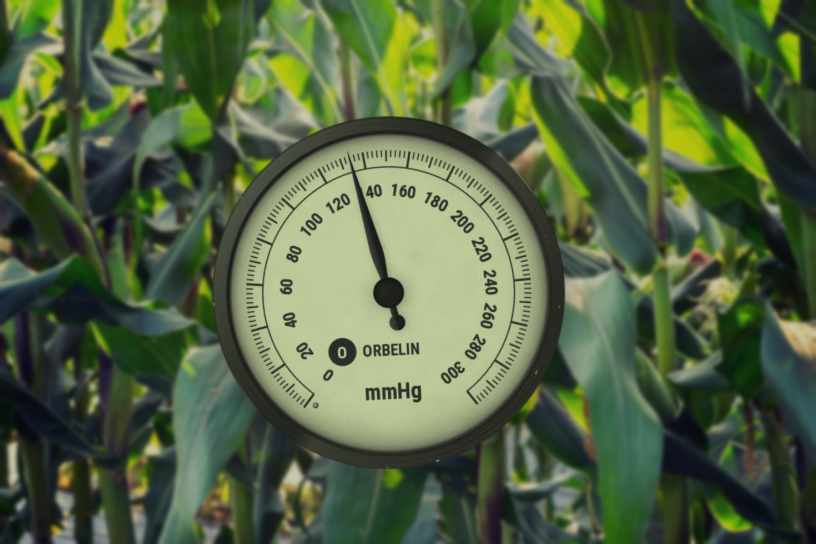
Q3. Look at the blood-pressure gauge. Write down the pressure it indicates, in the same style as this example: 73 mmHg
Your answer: 134 mmHg
